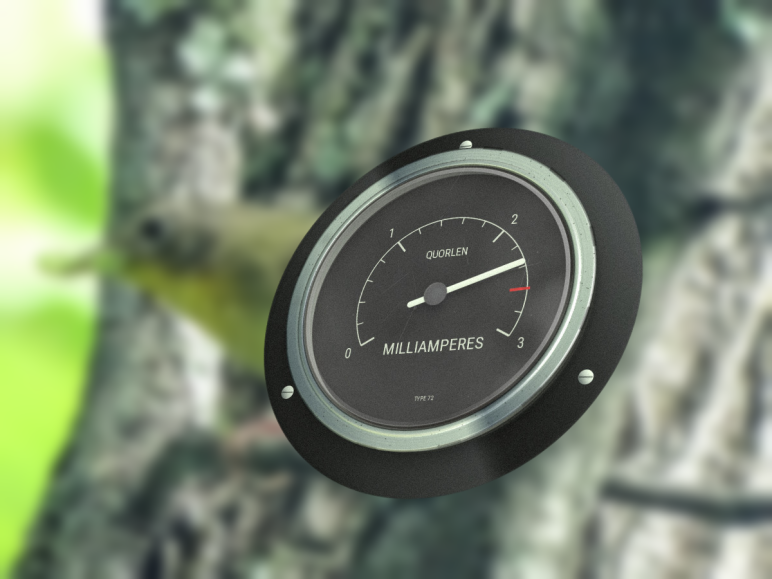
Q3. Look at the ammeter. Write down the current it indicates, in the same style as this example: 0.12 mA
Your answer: 2.4 mA
